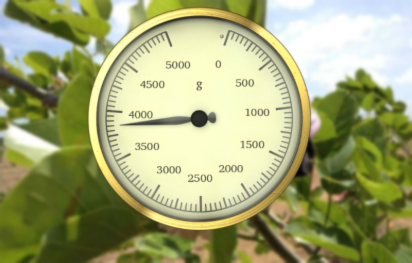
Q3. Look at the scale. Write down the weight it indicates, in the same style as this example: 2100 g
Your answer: 3850 g
